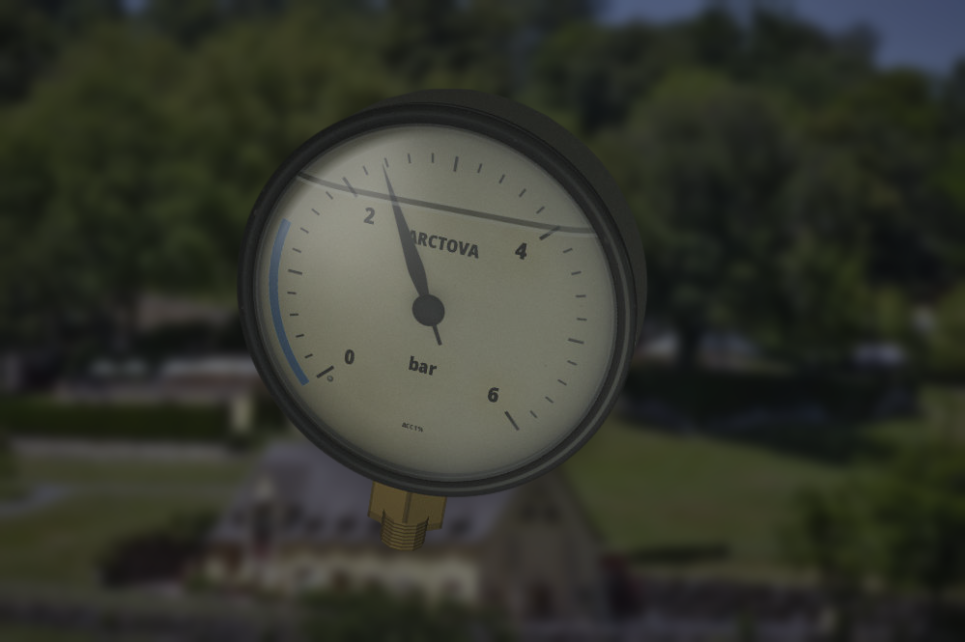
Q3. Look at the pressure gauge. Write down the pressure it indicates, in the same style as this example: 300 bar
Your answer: 2.4 bar
